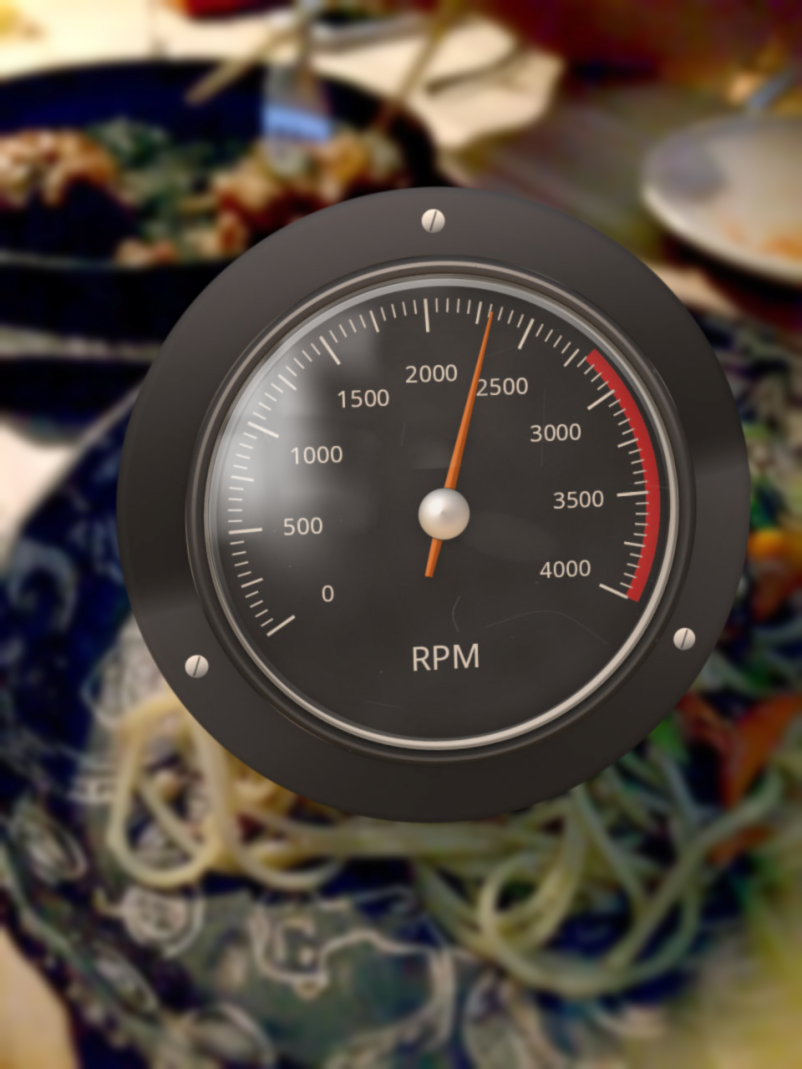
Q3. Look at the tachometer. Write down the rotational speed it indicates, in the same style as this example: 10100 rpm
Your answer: 2300 rpm
